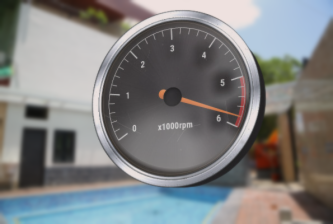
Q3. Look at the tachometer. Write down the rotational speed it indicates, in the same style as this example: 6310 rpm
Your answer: 5800 rpm
